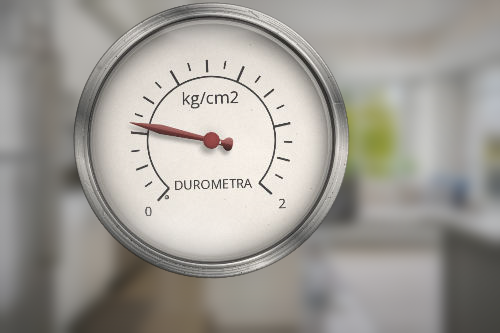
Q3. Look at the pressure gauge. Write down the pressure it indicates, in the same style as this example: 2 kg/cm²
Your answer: 0.45 kg/cm²
